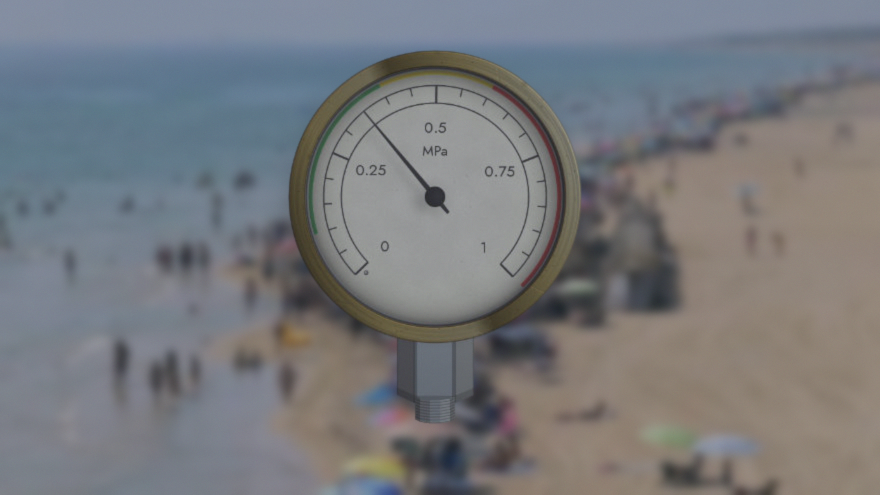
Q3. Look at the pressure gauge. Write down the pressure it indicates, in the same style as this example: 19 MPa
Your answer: 0.35 MPa
